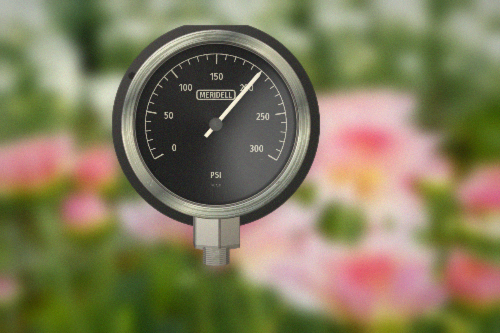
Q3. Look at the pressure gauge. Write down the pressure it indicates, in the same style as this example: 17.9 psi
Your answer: 200 psi
